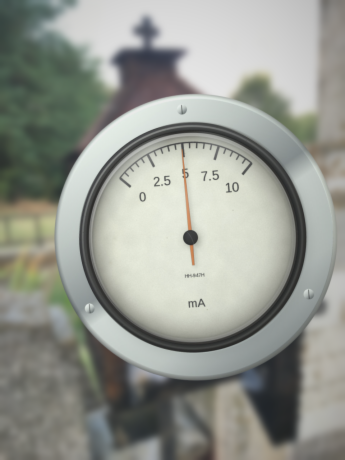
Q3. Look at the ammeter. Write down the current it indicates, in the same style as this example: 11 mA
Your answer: 5 mA
